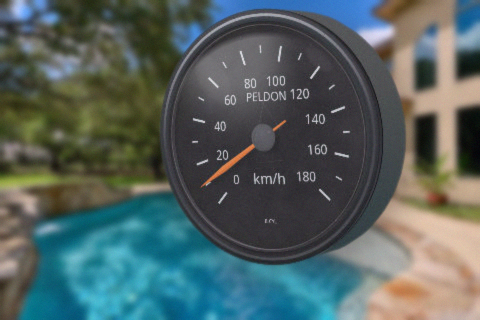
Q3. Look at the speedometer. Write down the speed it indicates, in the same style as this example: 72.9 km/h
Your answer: 10 km/h
